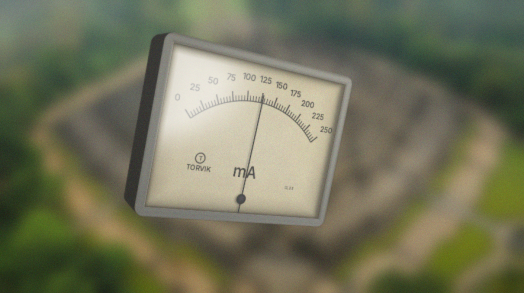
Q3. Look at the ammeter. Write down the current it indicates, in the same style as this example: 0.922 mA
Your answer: 125 mA
